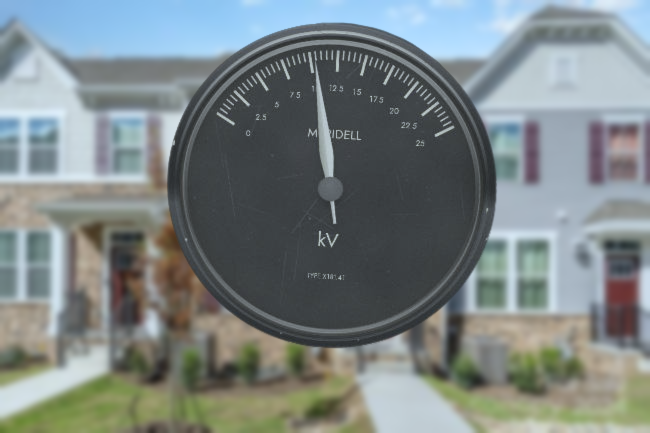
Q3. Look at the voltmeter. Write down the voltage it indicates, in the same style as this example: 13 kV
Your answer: 10.5 kV
